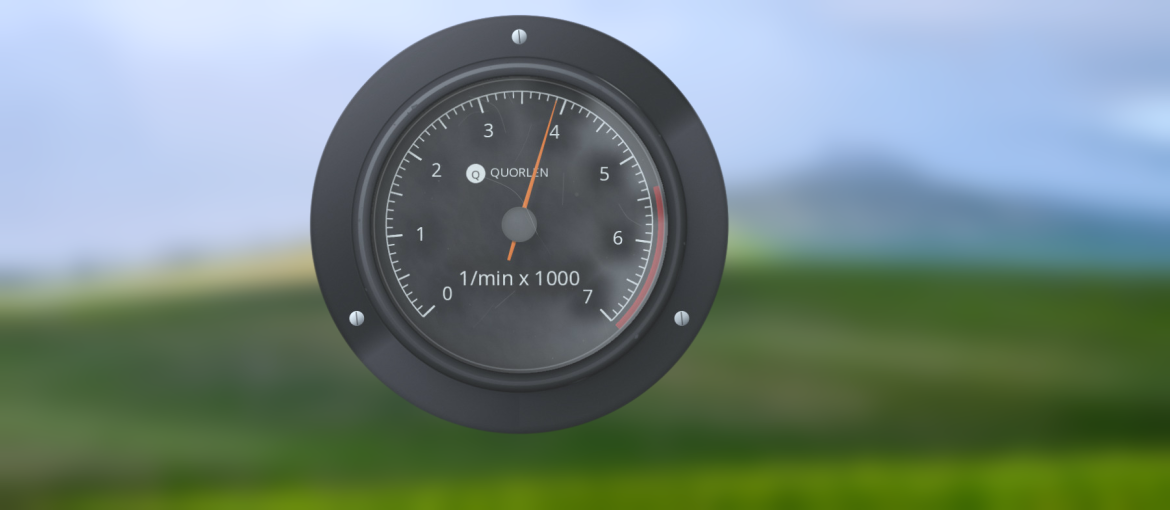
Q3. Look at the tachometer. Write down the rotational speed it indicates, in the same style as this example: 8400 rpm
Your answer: 3900 rpm
